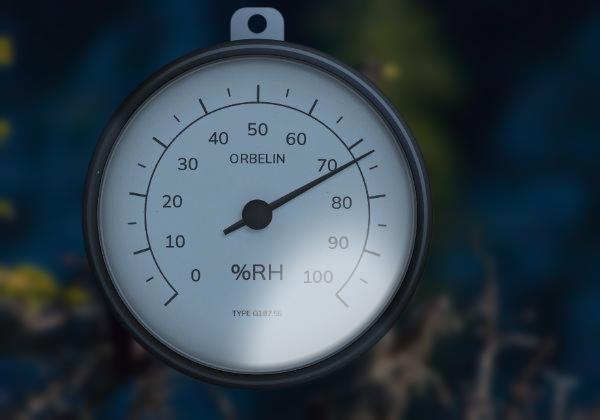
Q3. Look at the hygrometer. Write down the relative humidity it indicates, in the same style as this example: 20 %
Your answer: 72.5 %
